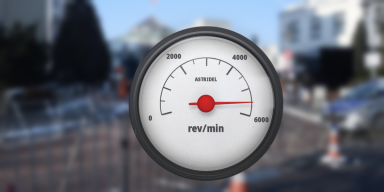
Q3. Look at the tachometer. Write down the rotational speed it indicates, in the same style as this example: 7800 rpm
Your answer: 5500 rpm
